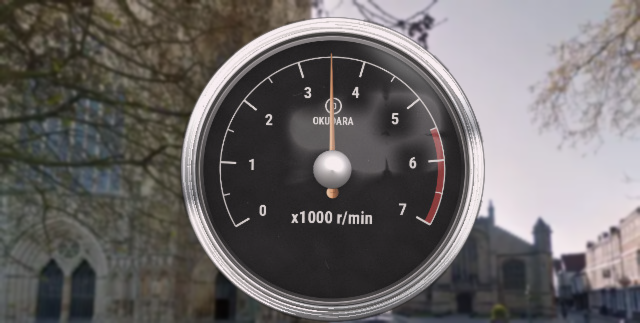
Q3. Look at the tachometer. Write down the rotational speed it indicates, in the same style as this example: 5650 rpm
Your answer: 3500 rpm
